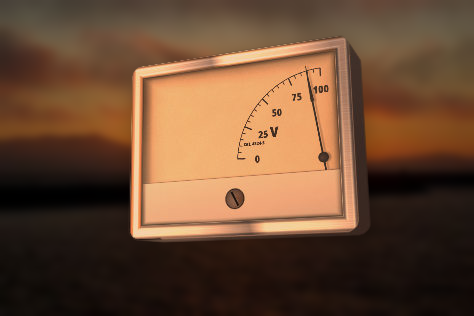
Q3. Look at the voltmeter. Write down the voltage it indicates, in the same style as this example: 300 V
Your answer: 90 V
